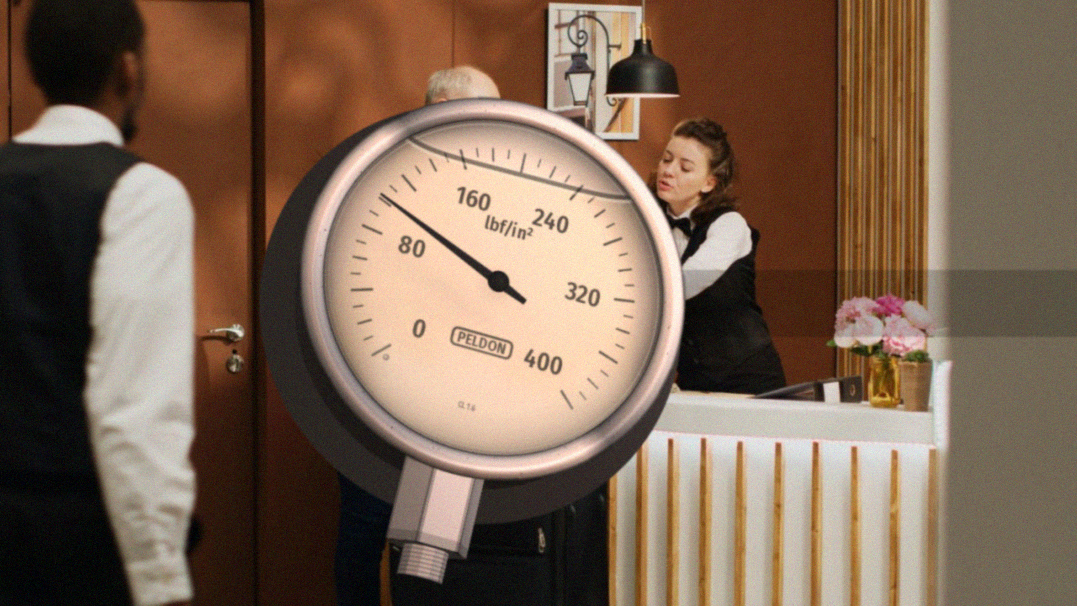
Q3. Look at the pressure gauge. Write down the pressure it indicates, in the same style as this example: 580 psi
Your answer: 100 psi
